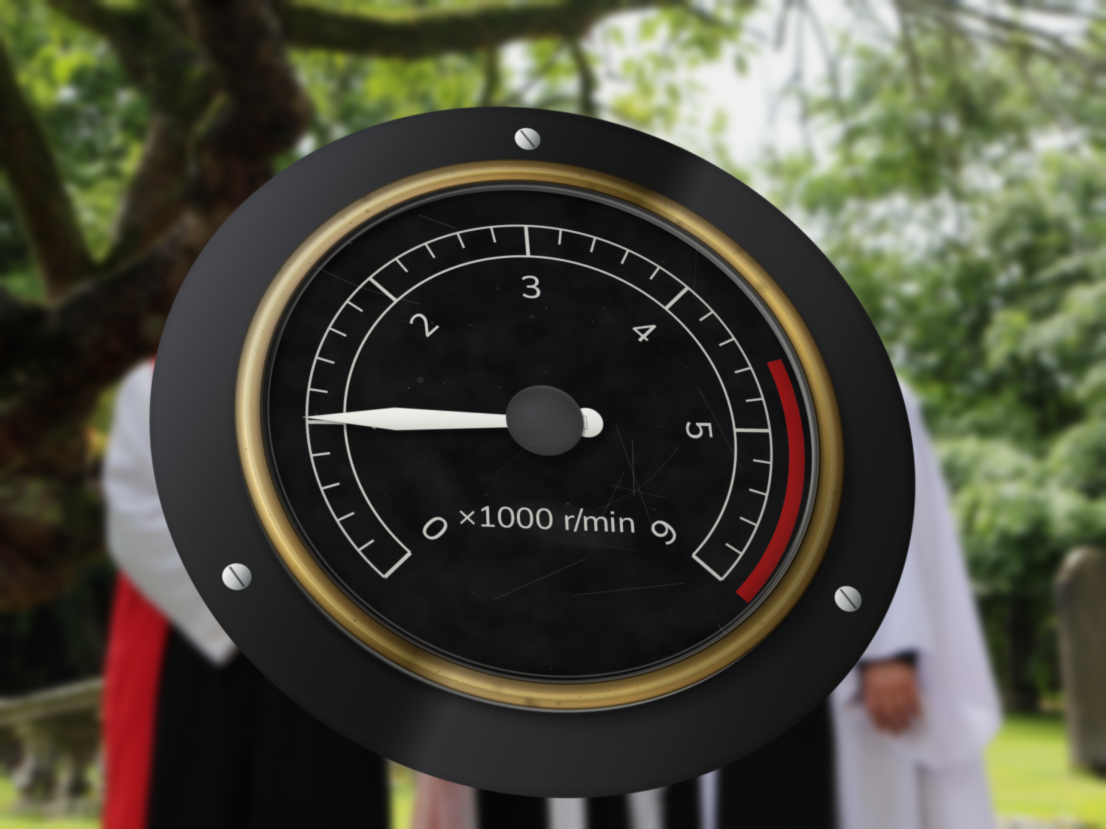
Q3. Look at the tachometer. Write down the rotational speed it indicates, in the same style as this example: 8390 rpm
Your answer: 1000 rpm
